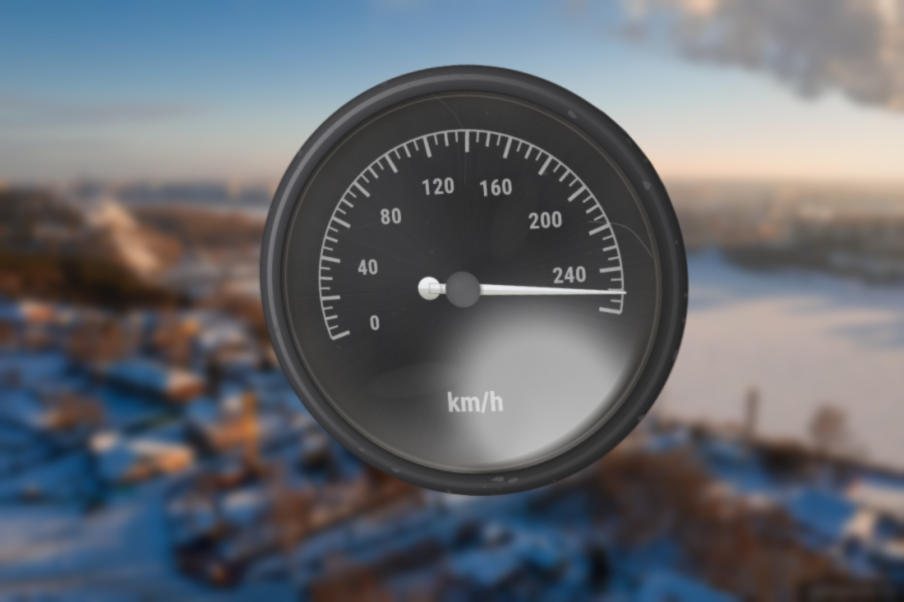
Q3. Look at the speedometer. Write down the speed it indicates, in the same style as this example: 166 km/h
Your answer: 250 km/h
